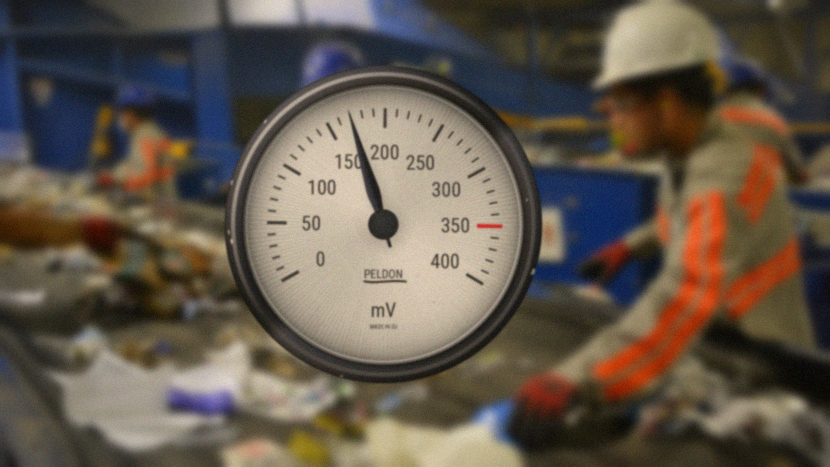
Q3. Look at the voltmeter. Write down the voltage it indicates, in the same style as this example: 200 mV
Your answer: 170 mV
